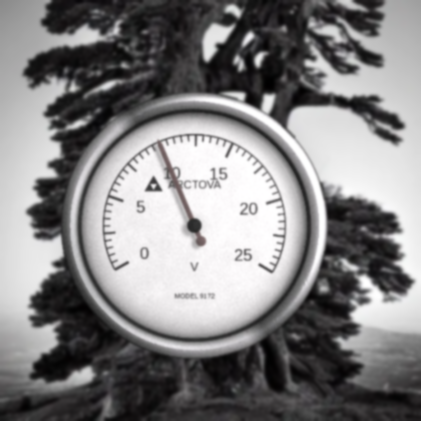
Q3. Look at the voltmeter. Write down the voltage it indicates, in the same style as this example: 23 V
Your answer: 10 V
